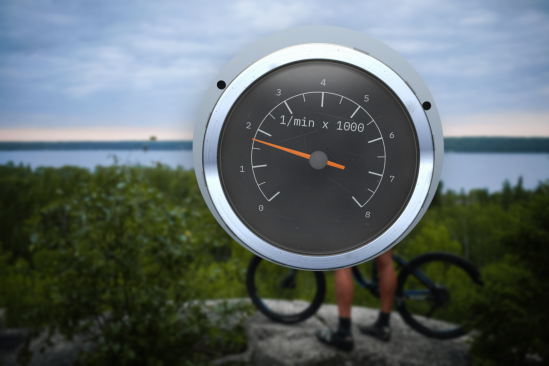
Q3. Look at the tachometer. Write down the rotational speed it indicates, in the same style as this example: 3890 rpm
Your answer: 1750 rpm
